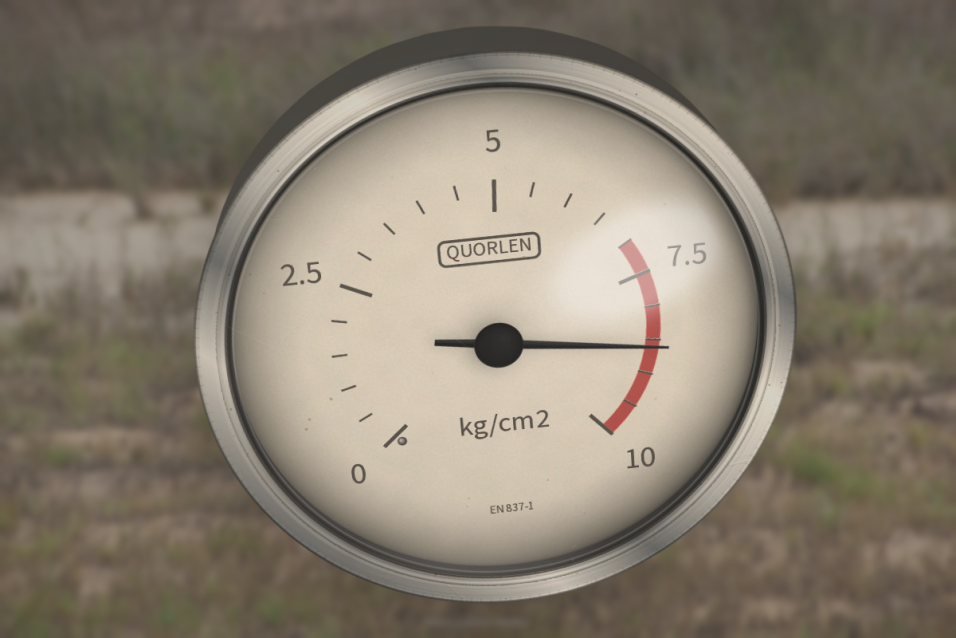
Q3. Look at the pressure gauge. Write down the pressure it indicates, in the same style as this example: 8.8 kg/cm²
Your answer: 8.5 kg/cm²
